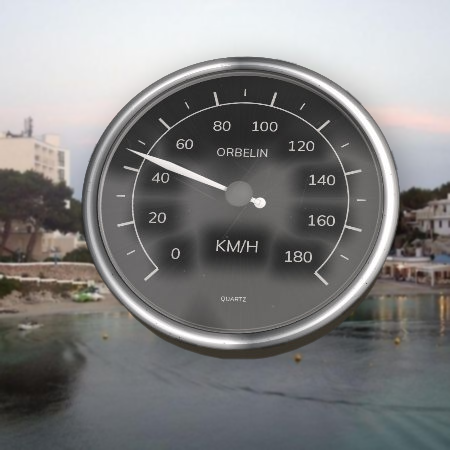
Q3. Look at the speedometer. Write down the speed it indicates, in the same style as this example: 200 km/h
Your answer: 45 km/h
